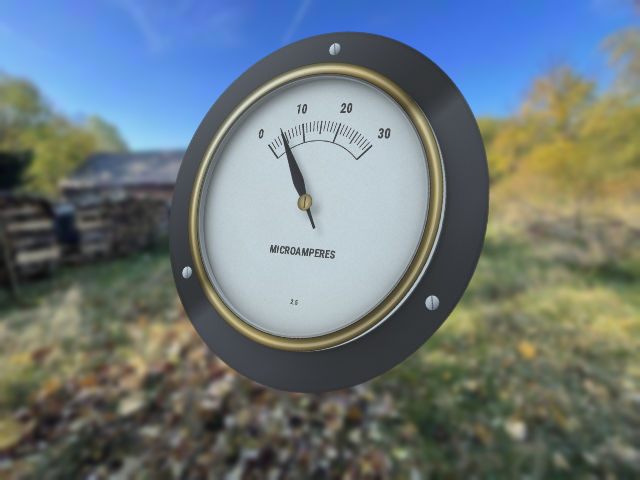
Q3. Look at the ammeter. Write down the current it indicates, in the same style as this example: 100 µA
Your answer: 5 µA
